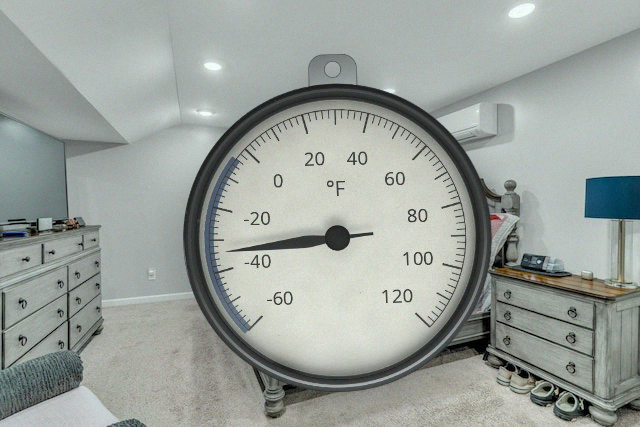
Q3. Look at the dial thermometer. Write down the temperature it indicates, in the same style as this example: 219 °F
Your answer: -34 °F
